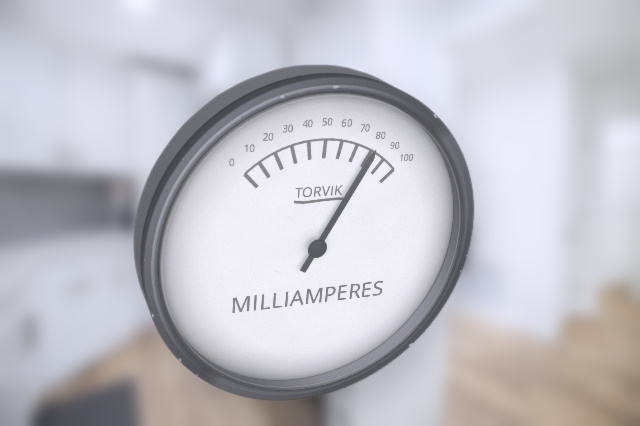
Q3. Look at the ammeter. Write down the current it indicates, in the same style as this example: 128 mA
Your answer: 80 mA
